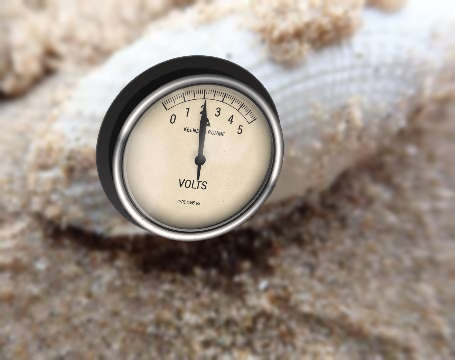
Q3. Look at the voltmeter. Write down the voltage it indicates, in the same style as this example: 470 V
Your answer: 2 V
